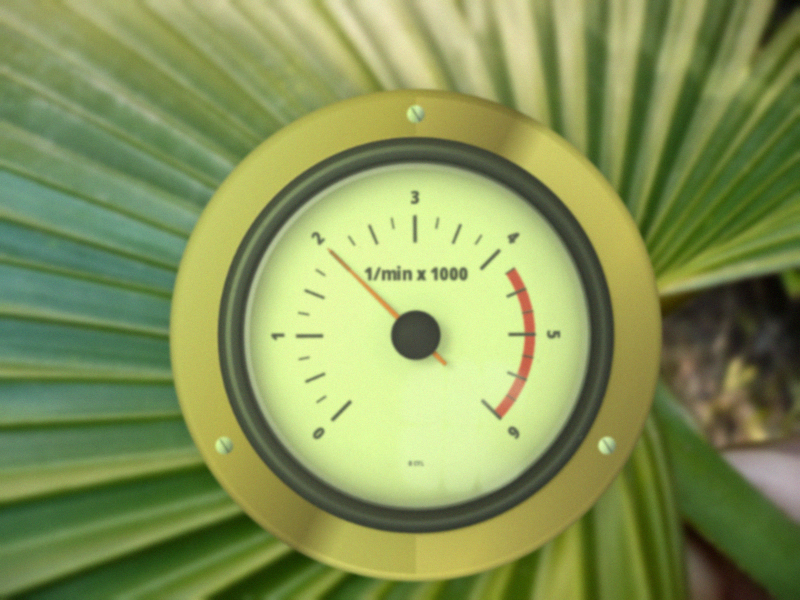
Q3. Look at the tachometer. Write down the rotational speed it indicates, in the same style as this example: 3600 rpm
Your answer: 2000 rpm
